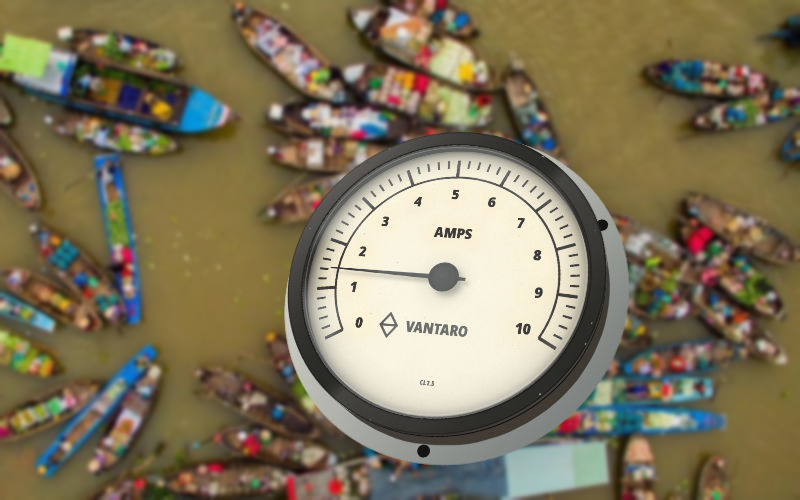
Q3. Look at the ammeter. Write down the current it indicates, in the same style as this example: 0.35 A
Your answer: 1.4 A
